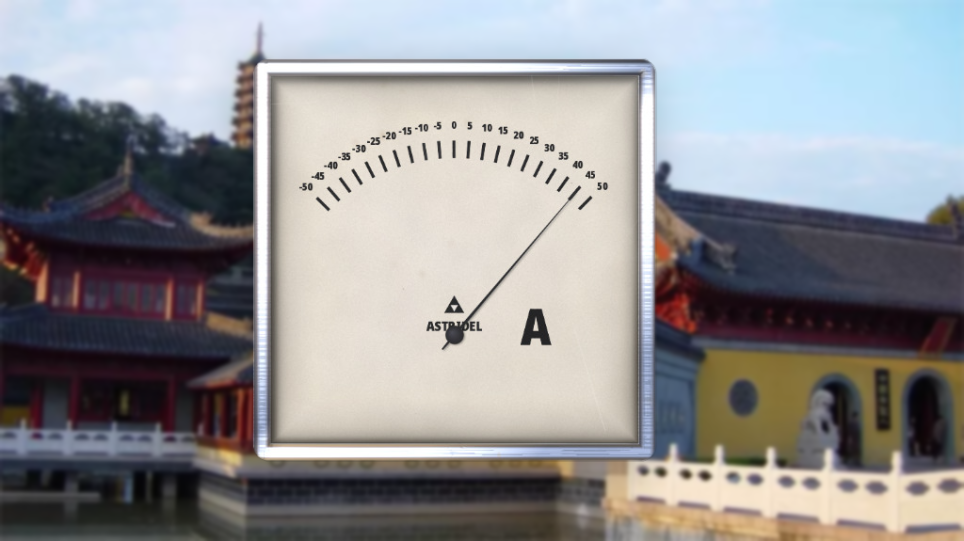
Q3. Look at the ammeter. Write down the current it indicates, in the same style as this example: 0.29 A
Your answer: 45 A
